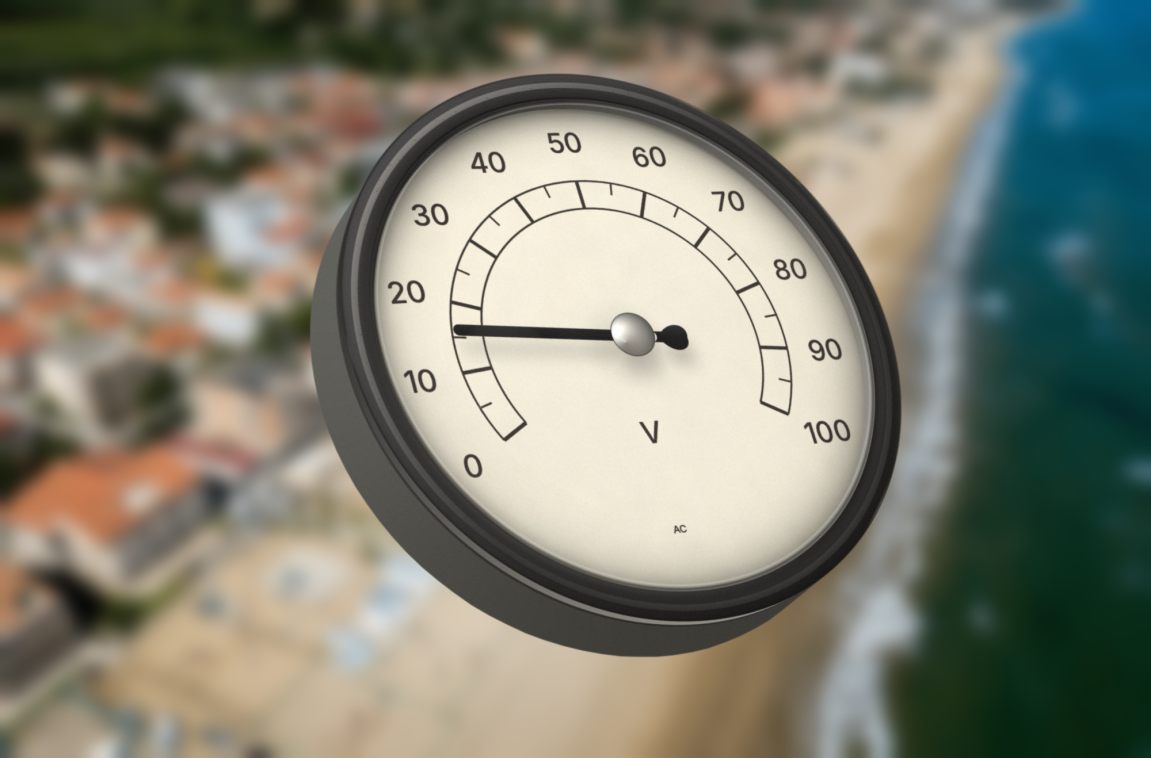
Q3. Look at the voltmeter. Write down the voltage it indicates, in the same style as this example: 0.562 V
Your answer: 15 V
